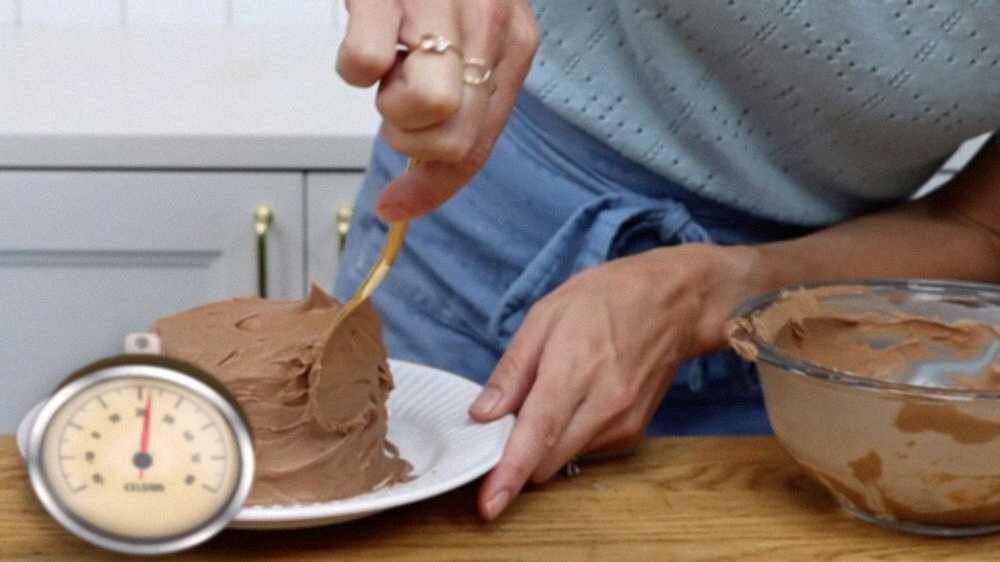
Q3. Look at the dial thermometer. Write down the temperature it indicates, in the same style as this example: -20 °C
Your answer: 22.5 °C
